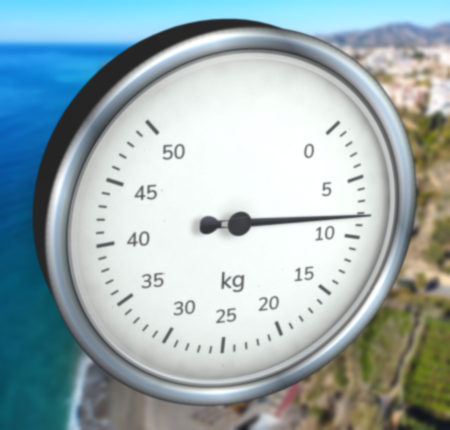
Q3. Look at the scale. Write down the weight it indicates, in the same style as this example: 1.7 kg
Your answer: 8 kg
